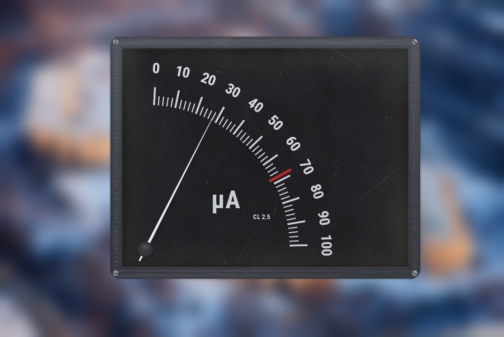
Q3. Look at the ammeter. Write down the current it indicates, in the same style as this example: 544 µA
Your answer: 28 µA
